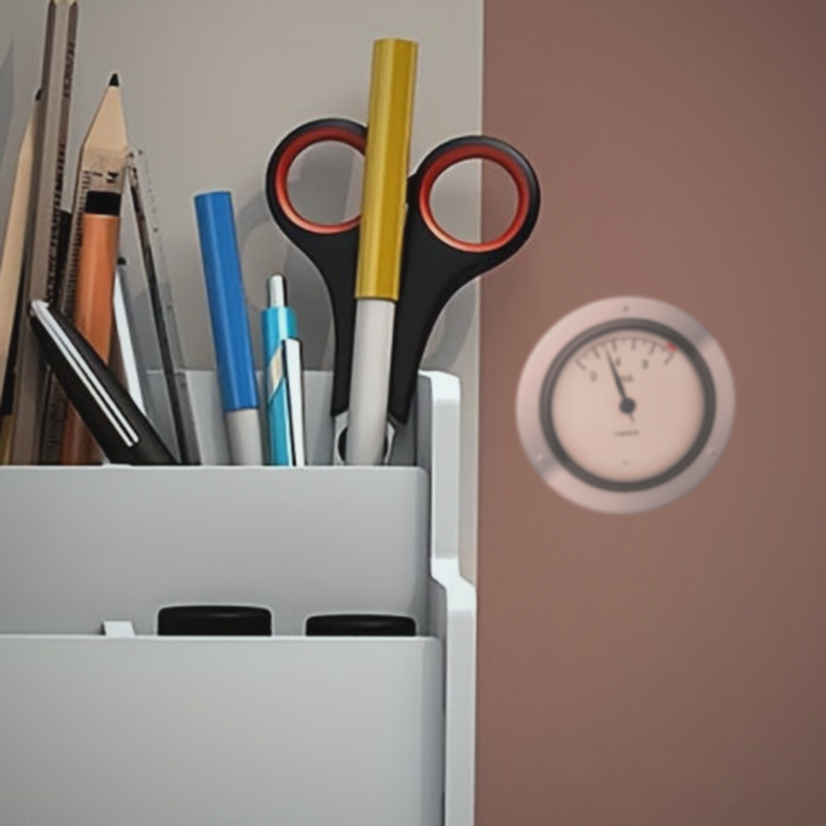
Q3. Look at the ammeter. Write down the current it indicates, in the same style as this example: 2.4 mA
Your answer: 3 mA
